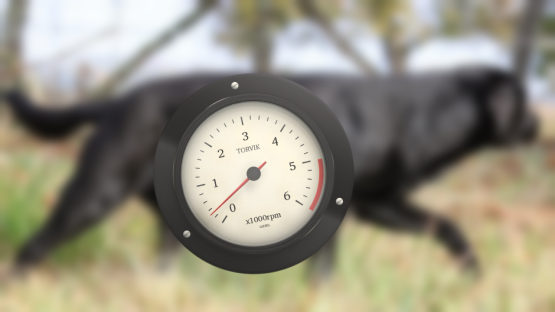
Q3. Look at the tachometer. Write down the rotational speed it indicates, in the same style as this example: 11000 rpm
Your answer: 300 rpm
